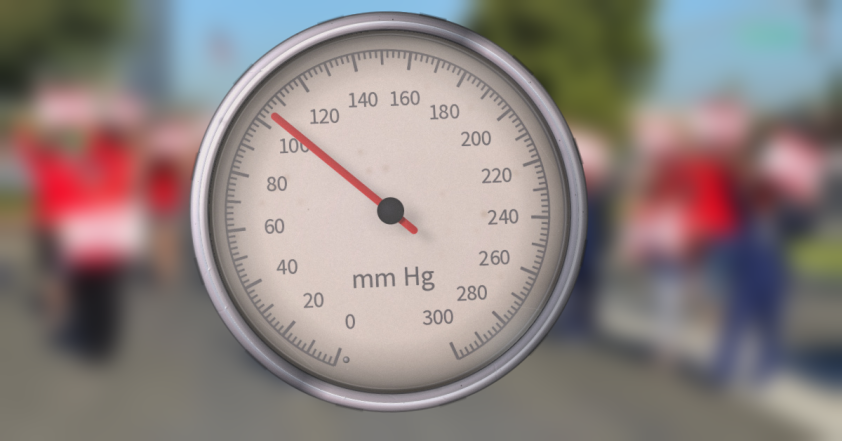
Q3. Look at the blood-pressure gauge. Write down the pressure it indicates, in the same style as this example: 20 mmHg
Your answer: 104 mmHg
